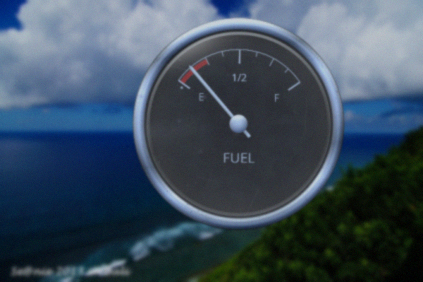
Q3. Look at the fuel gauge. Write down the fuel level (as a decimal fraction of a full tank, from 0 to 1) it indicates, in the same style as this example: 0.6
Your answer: 0.125
